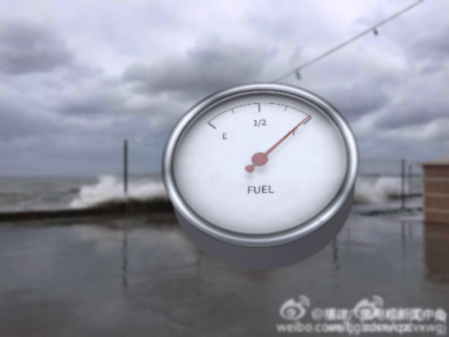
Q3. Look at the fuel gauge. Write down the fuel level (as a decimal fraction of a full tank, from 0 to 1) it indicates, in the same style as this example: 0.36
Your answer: 1
